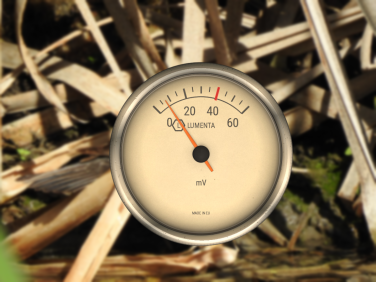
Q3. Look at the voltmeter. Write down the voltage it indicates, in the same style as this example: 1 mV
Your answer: 7.5 mV
